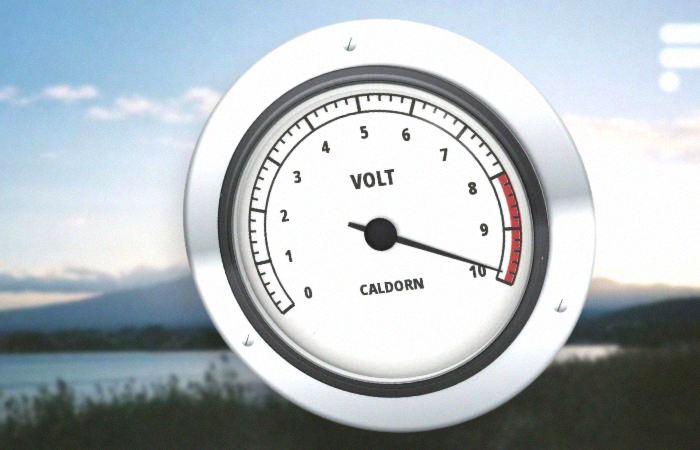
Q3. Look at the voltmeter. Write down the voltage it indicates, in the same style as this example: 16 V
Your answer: 9.8 V
